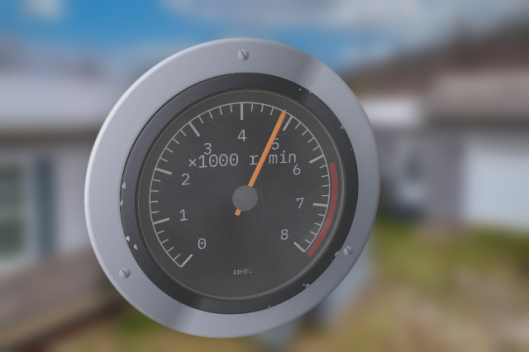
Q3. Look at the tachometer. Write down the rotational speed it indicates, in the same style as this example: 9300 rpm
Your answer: 4800 rpm
